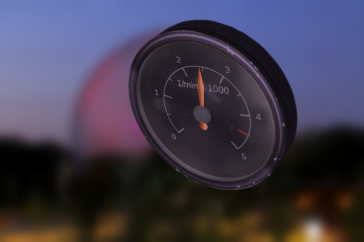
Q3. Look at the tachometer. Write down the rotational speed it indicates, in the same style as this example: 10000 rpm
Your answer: 2500 rpm
